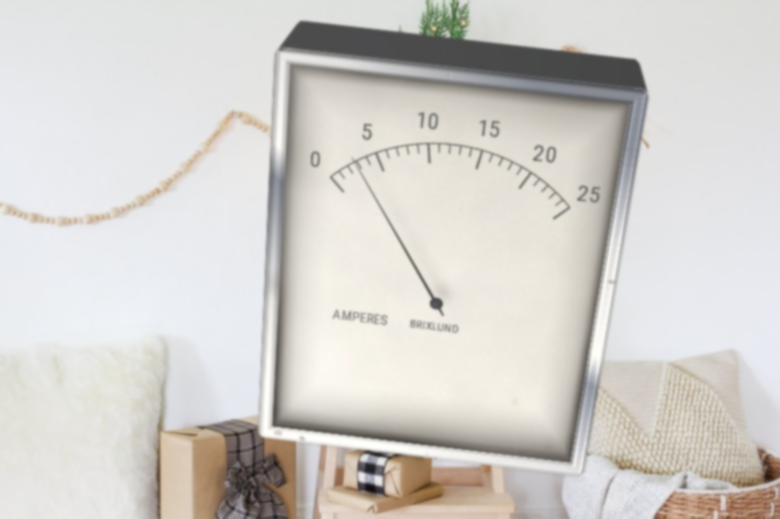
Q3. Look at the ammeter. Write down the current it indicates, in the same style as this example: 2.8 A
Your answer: 3 A
